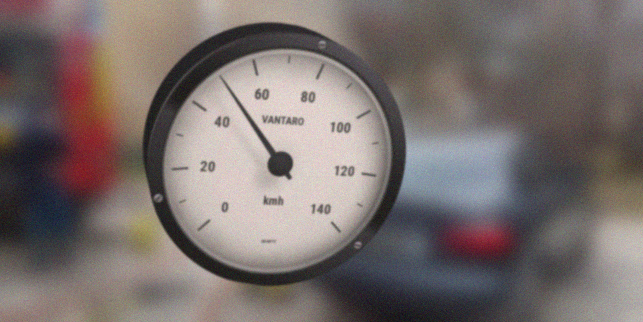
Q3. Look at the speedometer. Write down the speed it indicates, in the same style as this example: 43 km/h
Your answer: 50 km/h
